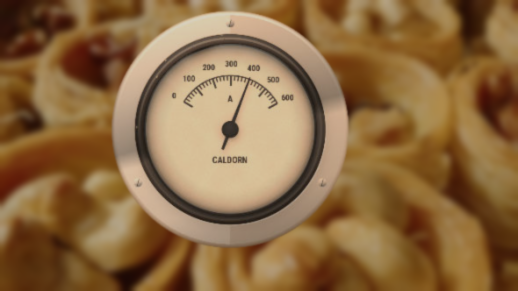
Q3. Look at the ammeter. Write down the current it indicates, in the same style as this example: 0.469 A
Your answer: 400 A
